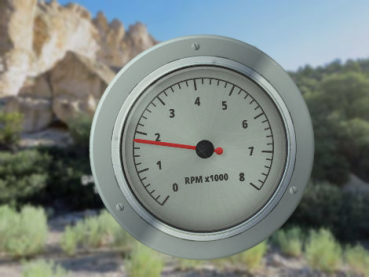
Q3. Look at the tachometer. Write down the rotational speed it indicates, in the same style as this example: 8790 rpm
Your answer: 1800 rpm
